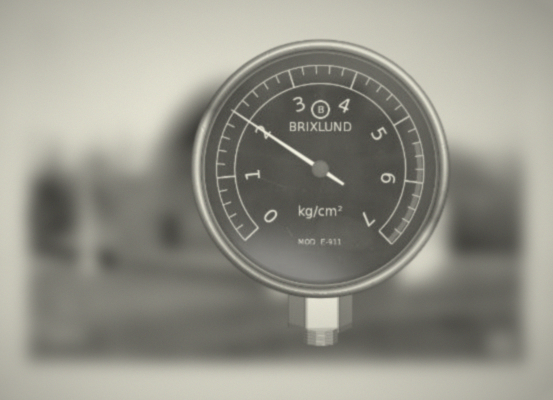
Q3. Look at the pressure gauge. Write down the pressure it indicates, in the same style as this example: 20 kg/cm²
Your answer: 2 kg/cm²
